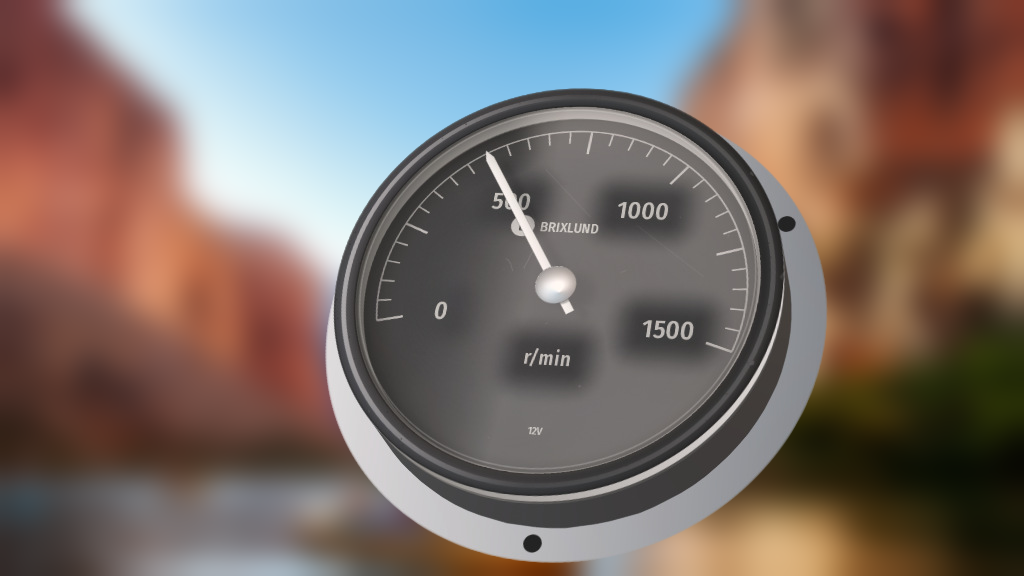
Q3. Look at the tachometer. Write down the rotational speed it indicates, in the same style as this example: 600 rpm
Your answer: 500 rpm
